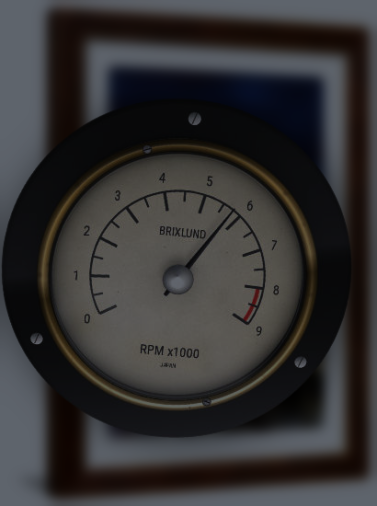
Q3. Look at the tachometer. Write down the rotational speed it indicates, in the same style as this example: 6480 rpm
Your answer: 5750 rpm
